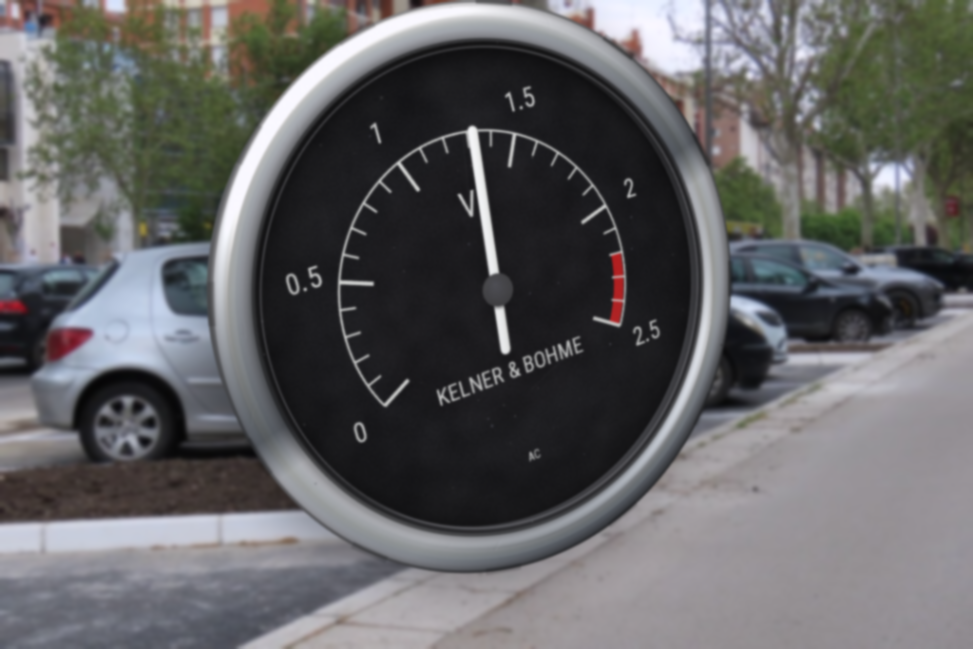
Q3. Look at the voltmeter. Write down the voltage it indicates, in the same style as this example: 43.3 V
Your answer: 1.3 V
